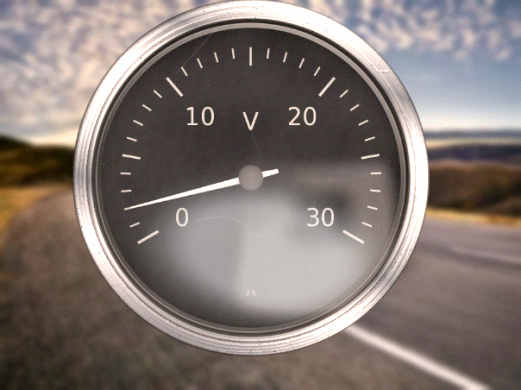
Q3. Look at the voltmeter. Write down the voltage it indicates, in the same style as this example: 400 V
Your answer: 2 V
